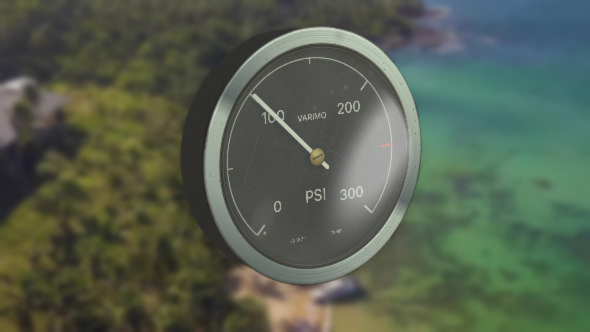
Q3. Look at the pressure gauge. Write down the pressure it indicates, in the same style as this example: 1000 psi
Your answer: 100 psi
